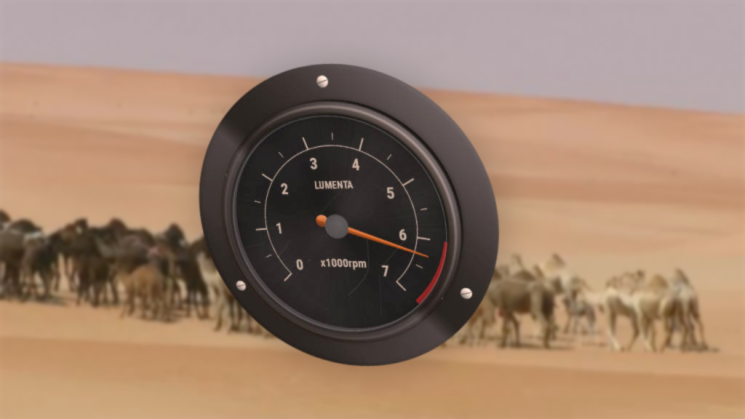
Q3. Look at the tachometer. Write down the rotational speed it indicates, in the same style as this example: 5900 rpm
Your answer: 6250 rpm
